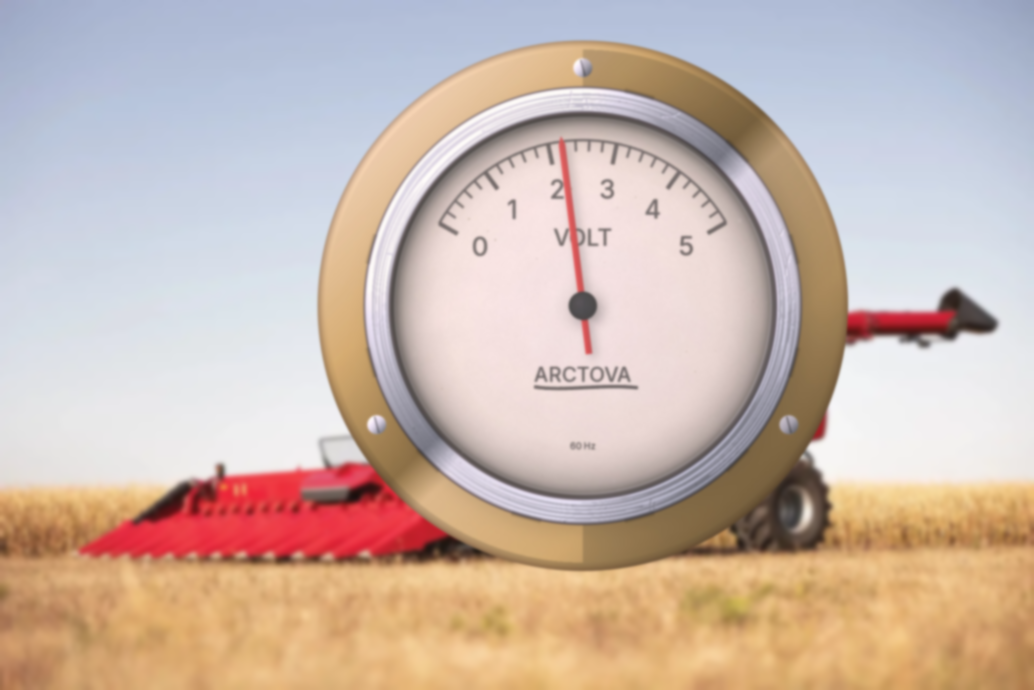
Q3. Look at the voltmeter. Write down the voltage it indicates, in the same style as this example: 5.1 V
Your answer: 2.2 V
